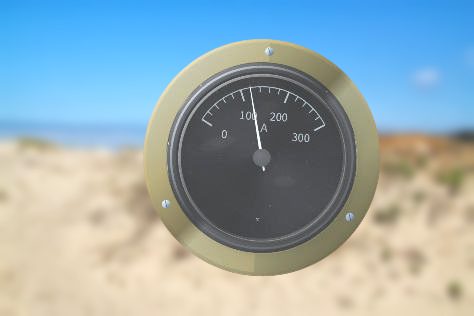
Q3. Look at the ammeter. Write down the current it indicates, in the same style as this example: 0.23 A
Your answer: 120 A
